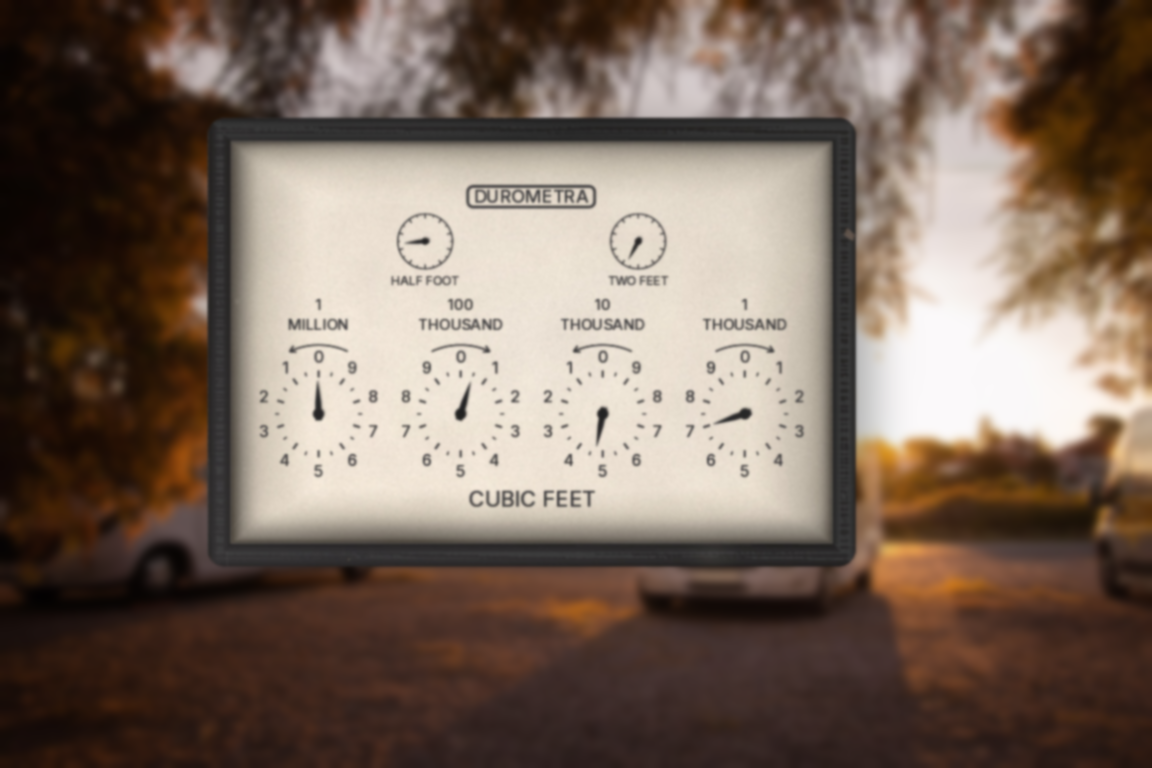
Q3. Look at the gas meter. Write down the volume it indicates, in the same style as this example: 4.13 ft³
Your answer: 4700 ft³
